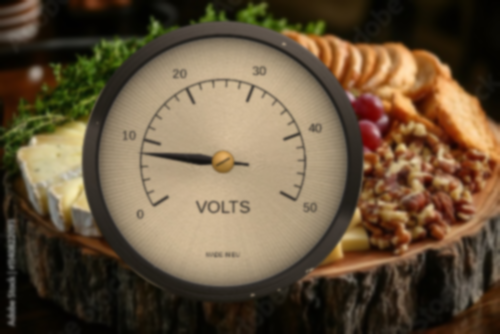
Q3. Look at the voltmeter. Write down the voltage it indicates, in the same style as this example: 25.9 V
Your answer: 8 V
